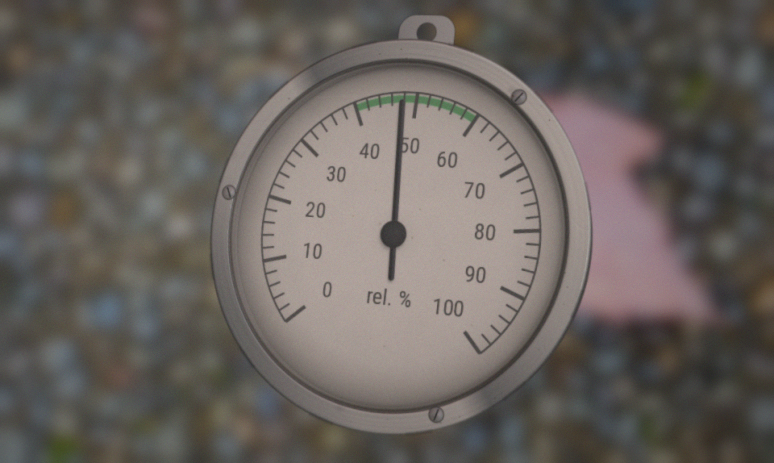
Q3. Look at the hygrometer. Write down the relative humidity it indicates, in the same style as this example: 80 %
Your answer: 48 %
